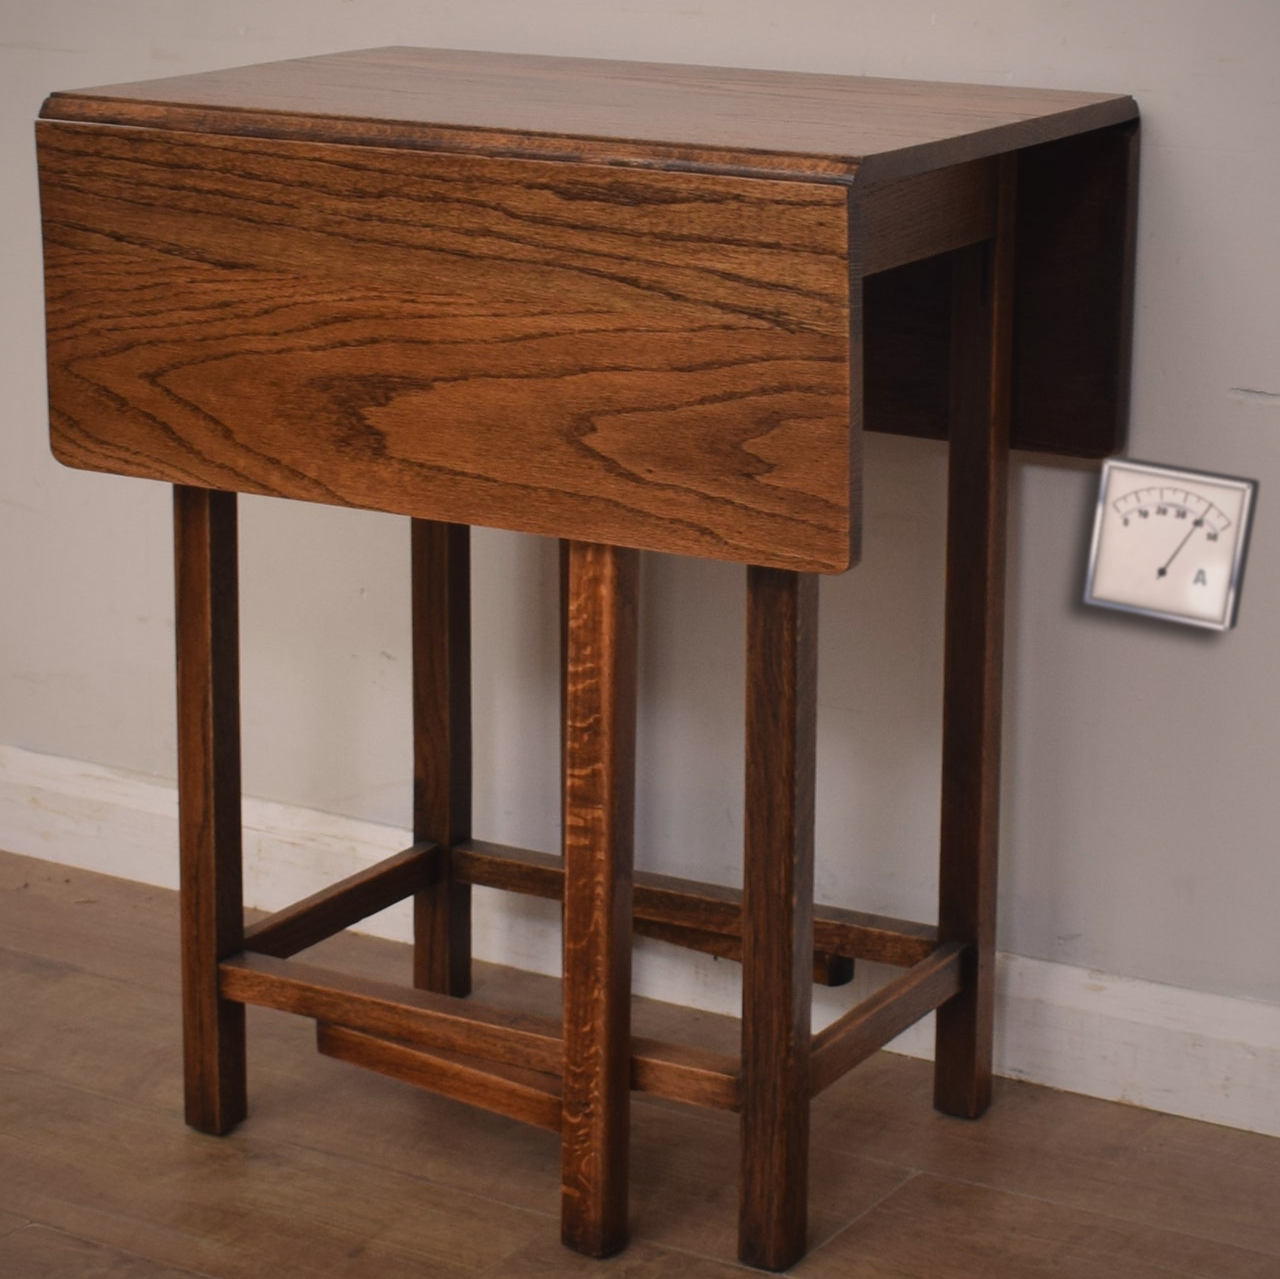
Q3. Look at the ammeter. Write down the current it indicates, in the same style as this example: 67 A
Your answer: 40 A
